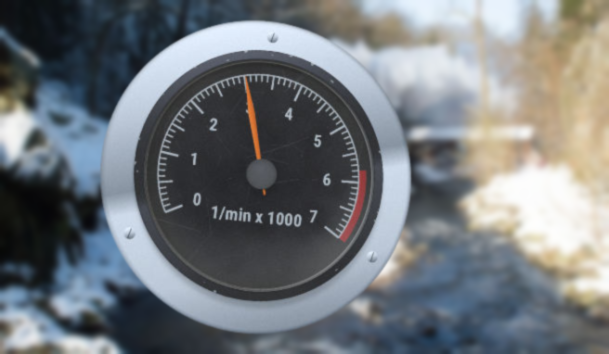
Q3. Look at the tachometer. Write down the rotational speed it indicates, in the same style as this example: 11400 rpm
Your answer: 3000 rpm
